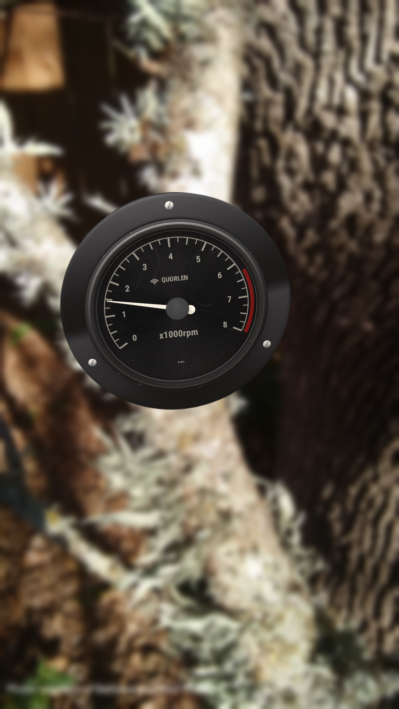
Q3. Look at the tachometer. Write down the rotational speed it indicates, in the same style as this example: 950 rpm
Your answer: 1500 rpm
